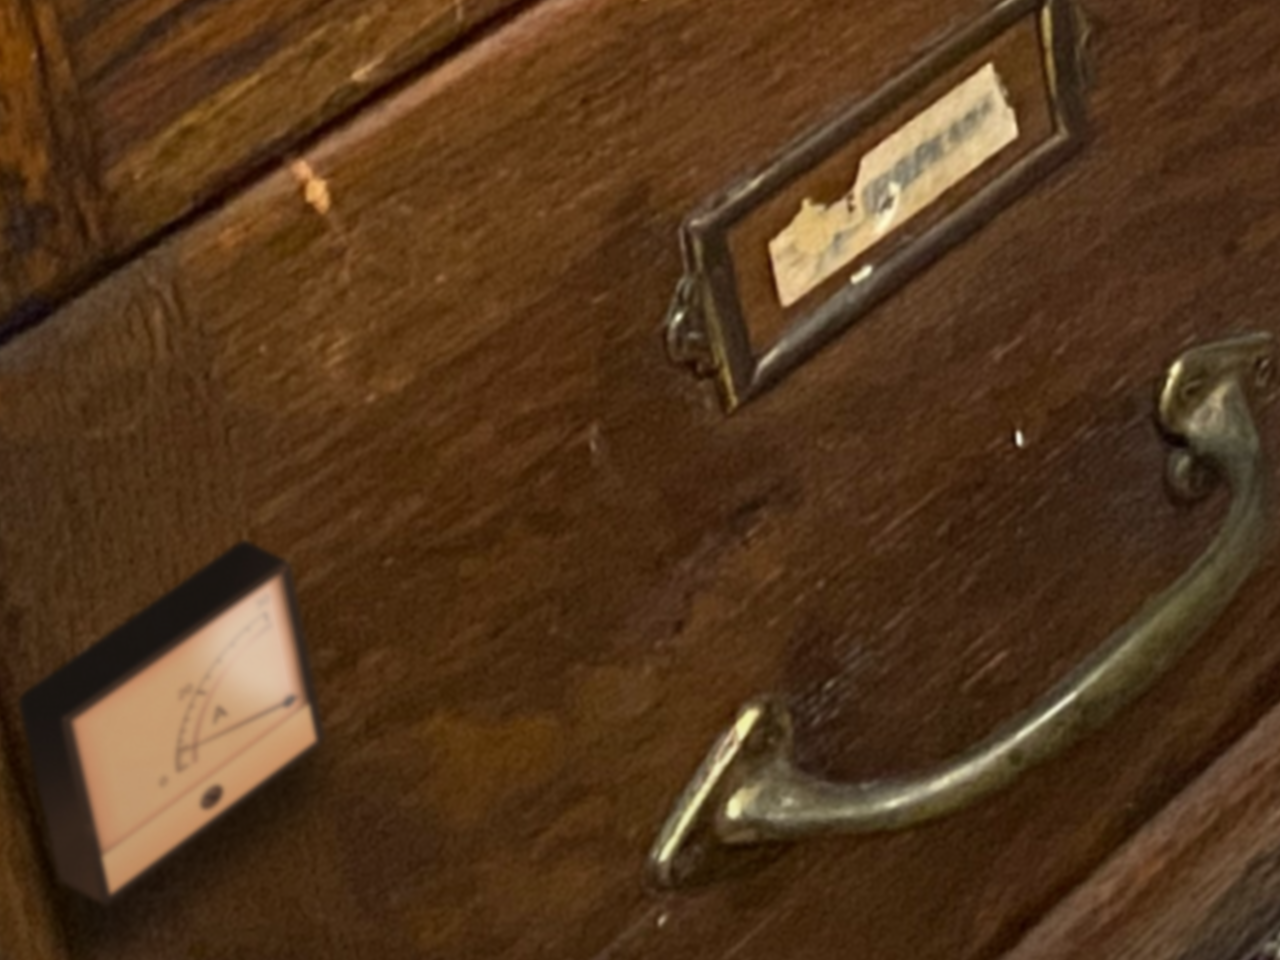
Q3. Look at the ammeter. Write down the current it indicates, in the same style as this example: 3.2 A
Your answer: 10 A
